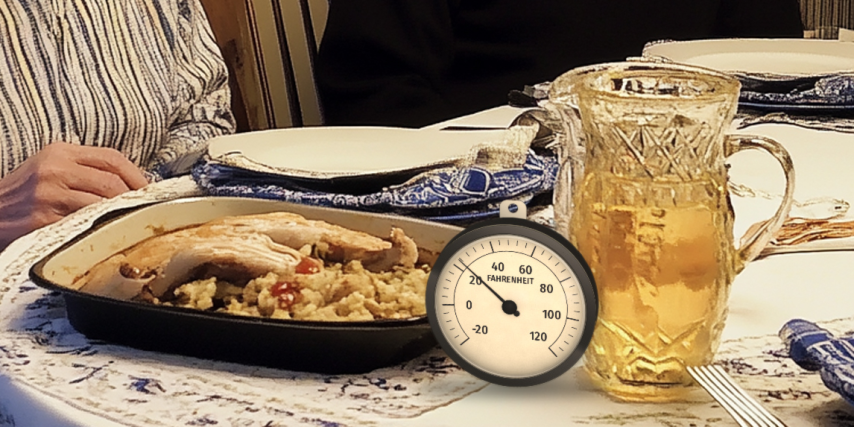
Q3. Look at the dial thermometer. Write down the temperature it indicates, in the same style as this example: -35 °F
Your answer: 24 °F
